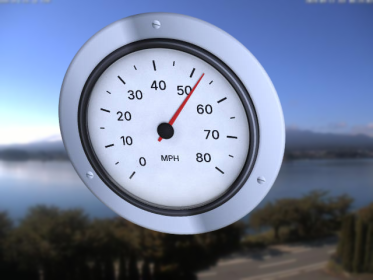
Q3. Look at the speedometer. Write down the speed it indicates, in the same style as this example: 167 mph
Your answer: 52.5 mph
